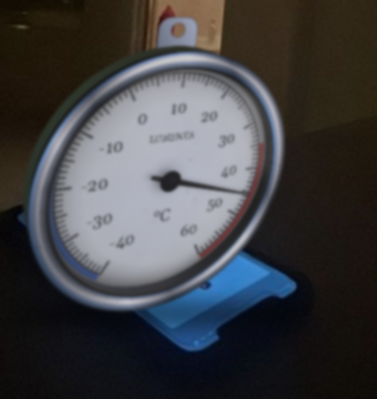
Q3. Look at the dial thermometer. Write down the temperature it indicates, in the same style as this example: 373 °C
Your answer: 45 °C
